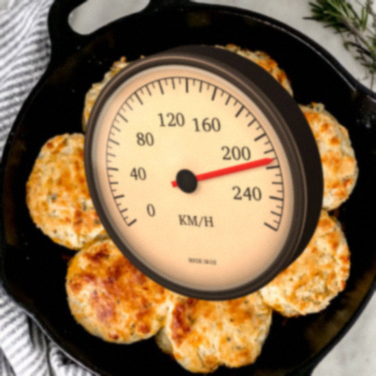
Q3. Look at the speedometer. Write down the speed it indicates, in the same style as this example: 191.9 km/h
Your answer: 215 km/h
